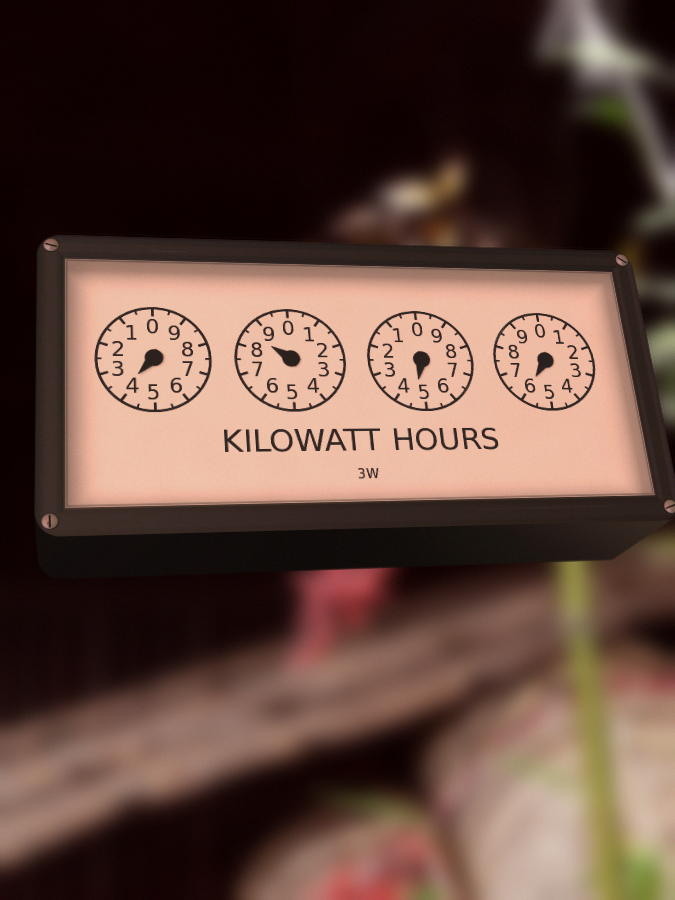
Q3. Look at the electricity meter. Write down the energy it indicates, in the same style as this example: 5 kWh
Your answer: 3846 kWh
